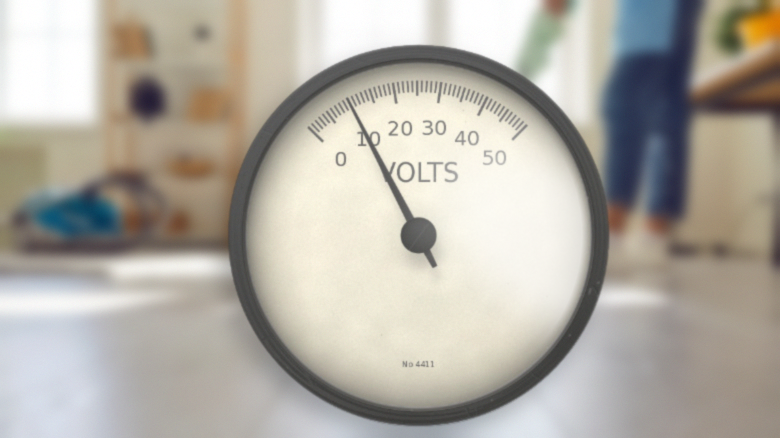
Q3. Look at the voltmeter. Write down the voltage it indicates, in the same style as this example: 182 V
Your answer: 10 V
